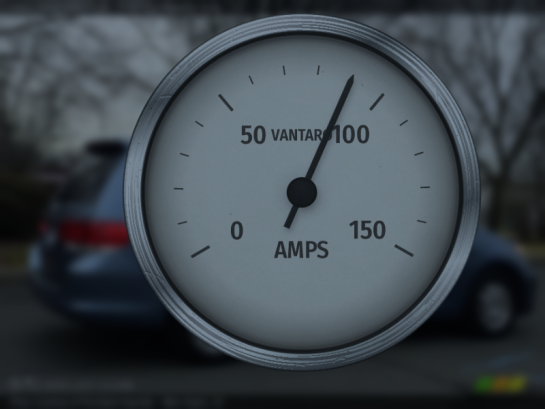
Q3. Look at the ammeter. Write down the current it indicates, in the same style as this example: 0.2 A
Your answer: 90 A
